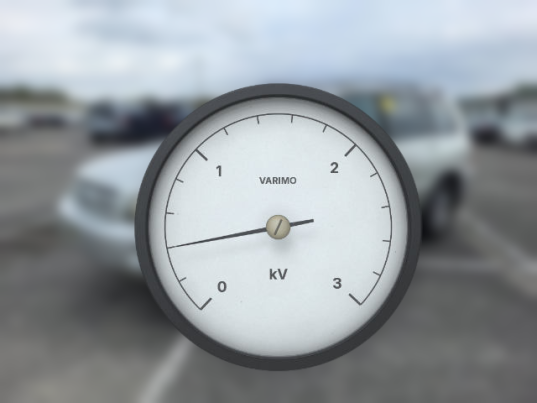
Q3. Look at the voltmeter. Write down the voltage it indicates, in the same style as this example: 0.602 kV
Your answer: 0.4 kV
